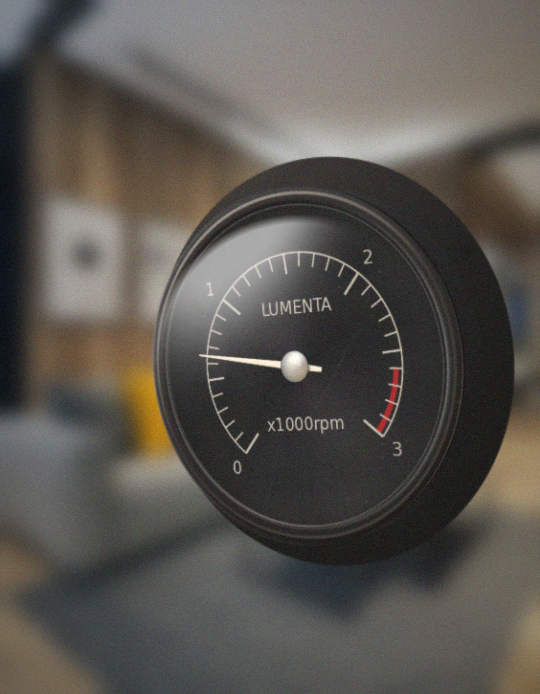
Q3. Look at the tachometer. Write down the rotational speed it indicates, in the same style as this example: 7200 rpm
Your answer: 650 rpm
